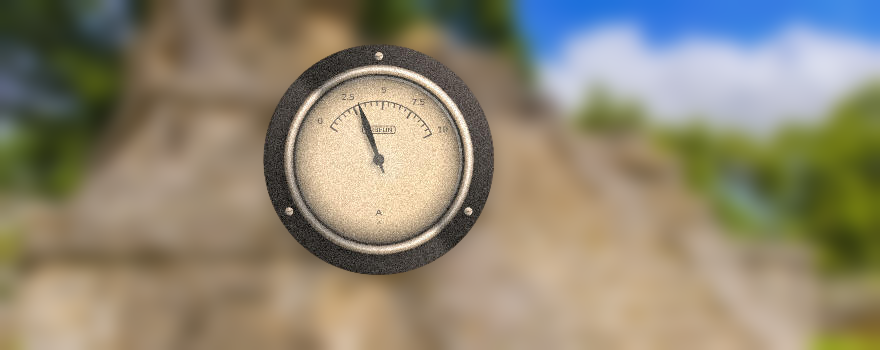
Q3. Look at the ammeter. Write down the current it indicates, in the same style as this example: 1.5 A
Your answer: 3 A
